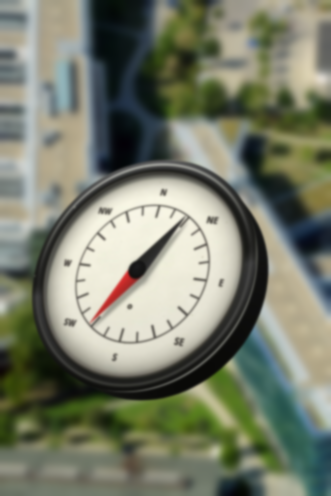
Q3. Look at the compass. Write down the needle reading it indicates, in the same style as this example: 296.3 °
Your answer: 210 °
